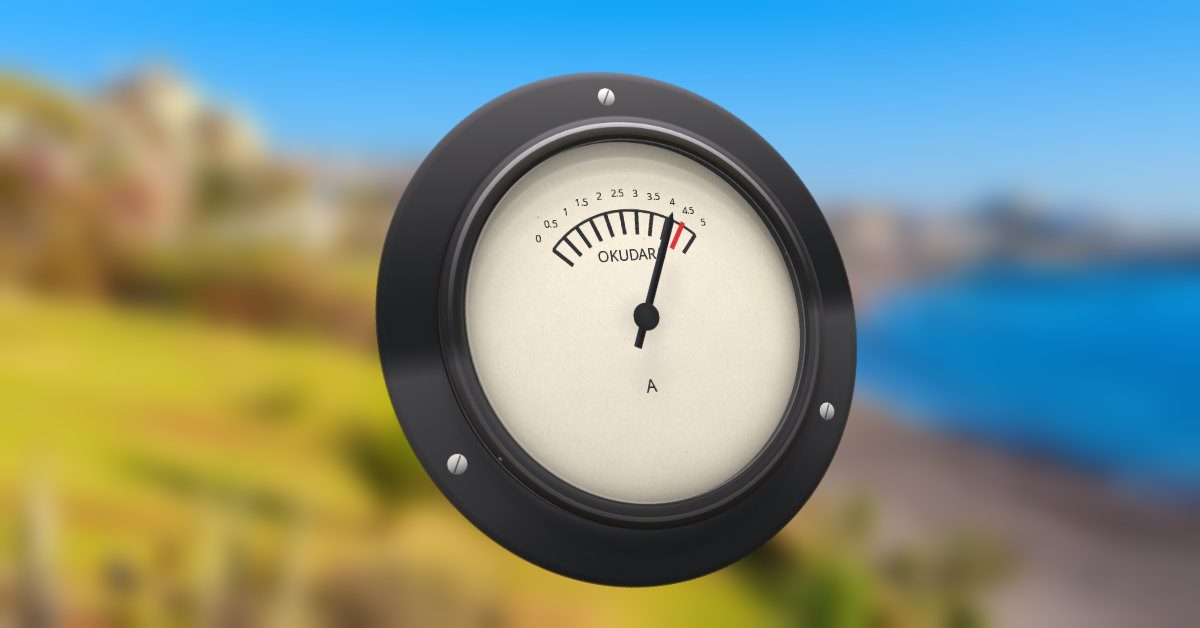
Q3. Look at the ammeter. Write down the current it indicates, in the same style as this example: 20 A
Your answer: 4 A
